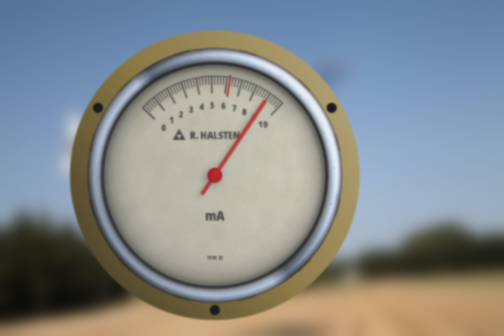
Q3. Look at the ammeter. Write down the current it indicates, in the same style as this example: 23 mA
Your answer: 9 mA
